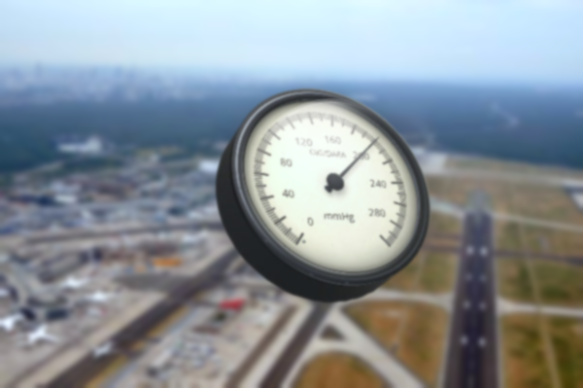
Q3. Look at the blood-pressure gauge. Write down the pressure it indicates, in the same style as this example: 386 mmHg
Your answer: 200 mmHg
